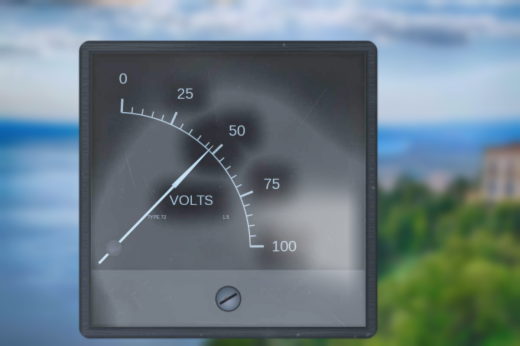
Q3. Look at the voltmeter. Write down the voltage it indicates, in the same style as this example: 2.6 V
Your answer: 47.5 V
